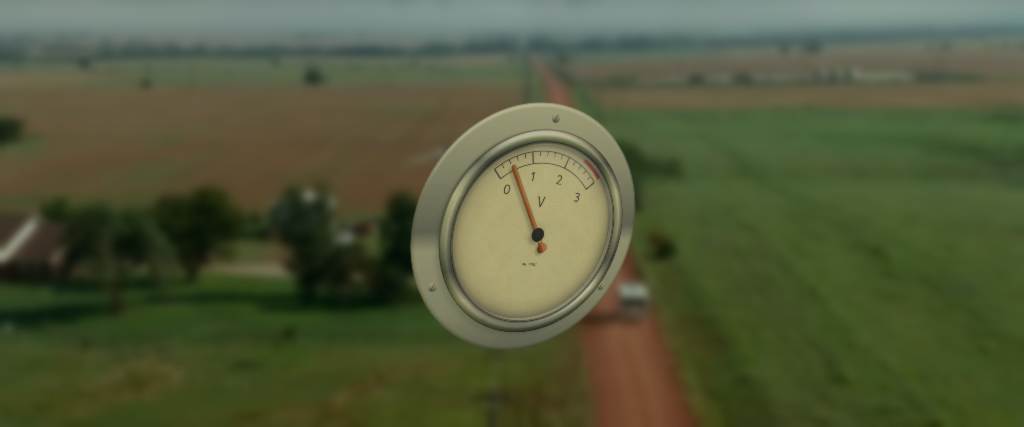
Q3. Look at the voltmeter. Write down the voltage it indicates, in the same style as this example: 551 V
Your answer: 0.4 V
